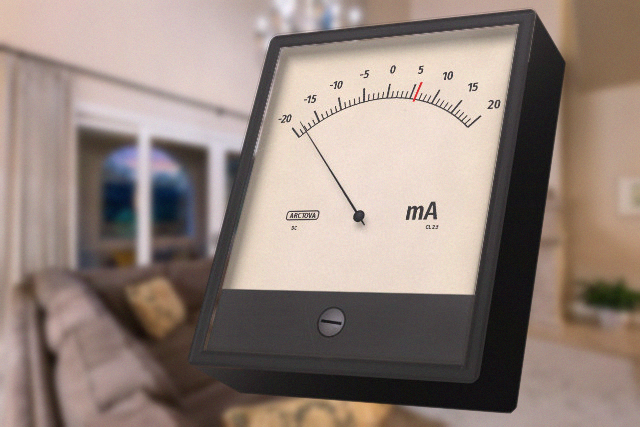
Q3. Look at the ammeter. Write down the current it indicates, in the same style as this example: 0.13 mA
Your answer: -18 mA
